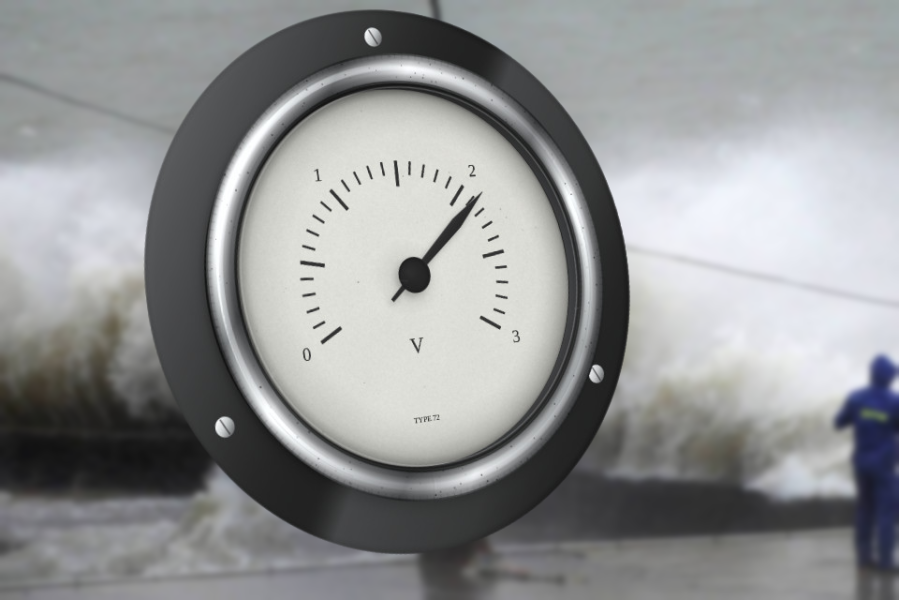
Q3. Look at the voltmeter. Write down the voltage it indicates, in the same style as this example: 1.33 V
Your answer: 2.1 V
